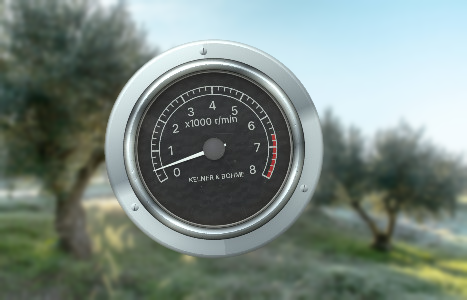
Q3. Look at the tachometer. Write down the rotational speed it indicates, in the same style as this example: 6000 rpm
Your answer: 400 rpm
